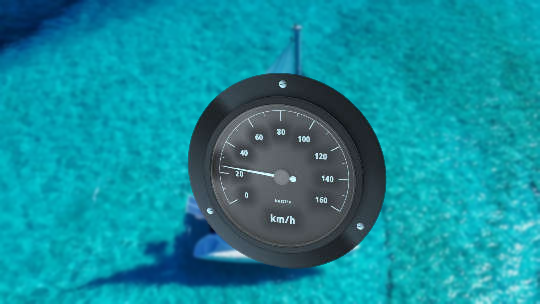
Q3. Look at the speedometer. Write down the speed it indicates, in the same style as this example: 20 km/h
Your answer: 25 km/h
